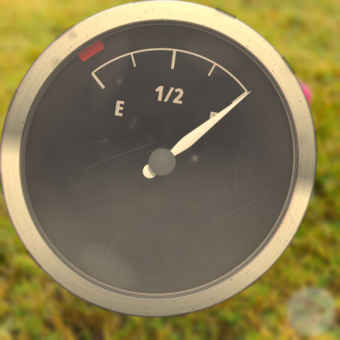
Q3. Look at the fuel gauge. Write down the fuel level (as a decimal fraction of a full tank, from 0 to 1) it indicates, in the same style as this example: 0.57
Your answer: 1
